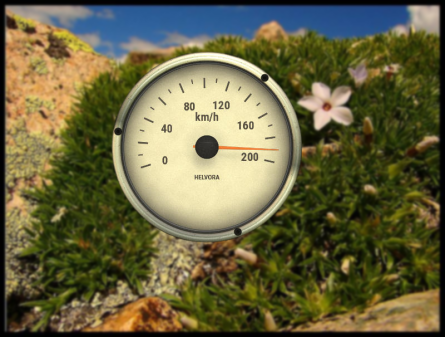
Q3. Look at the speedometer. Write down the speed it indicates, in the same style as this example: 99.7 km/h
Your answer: 190 km/h
